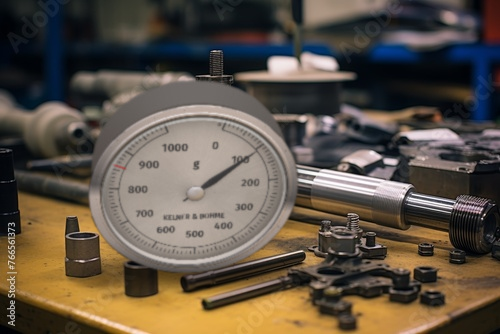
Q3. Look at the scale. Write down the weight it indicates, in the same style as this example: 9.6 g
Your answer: 100 g
